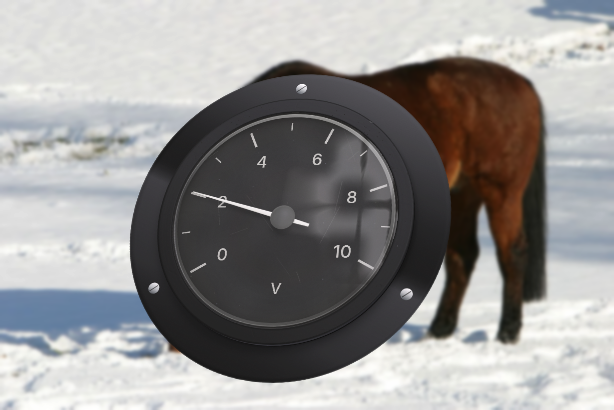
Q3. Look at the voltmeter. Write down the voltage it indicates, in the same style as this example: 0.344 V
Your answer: 2 V
